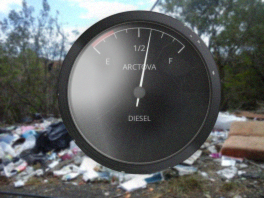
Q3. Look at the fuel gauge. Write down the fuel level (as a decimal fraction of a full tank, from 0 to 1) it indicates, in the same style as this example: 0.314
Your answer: 0.625
